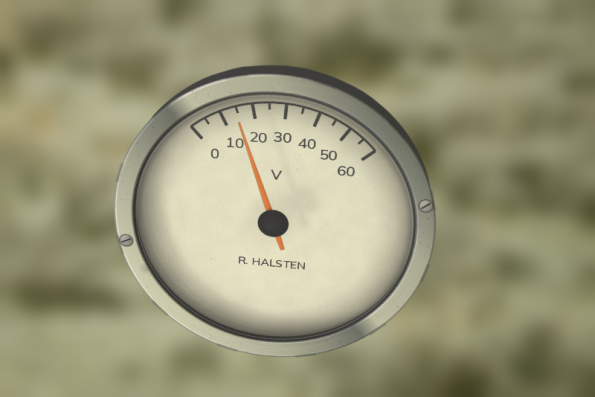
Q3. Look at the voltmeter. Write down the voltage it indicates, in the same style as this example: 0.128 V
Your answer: 15 V
